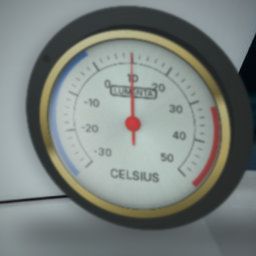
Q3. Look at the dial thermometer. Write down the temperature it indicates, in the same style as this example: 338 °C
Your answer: 10 °C
